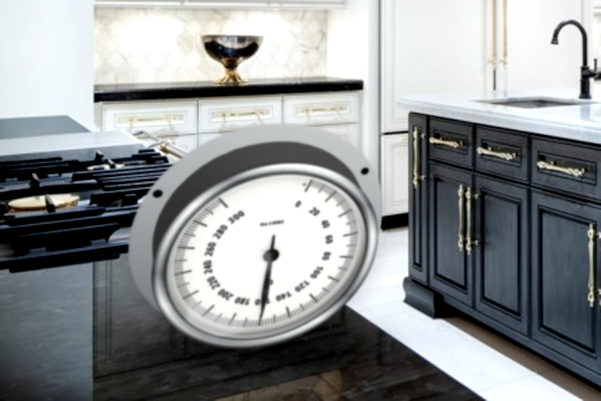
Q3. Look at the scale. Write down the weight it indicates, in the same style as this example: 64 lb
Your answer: 160 lb
